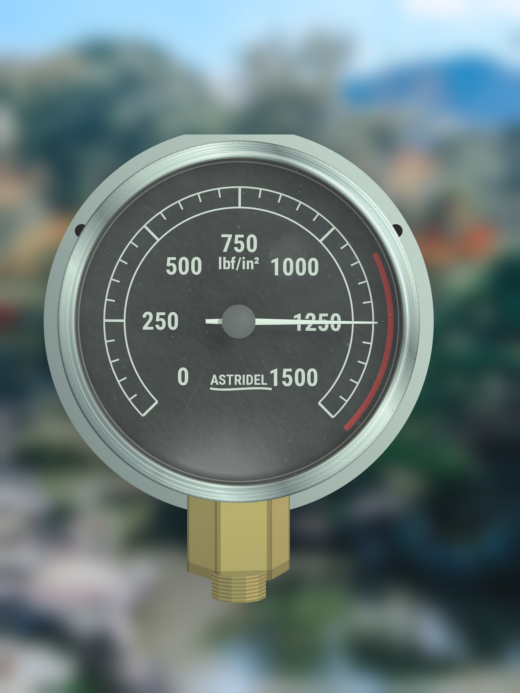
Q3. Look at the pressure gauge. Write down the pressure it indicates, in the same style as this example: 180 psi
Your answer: 1250 psi
